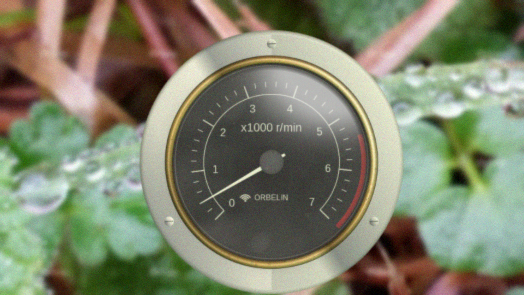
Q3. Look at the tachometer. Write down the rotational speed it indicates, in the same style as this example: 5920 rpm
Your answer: 400 rpm
